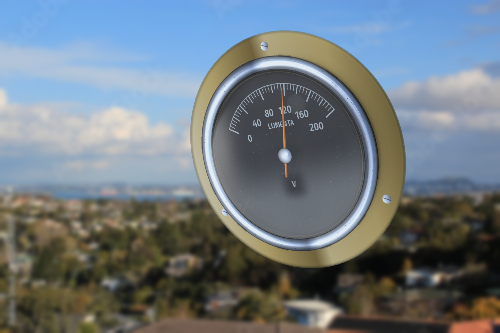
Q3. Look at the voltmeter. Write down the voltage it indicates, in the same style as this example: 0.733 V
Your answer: 120 V
